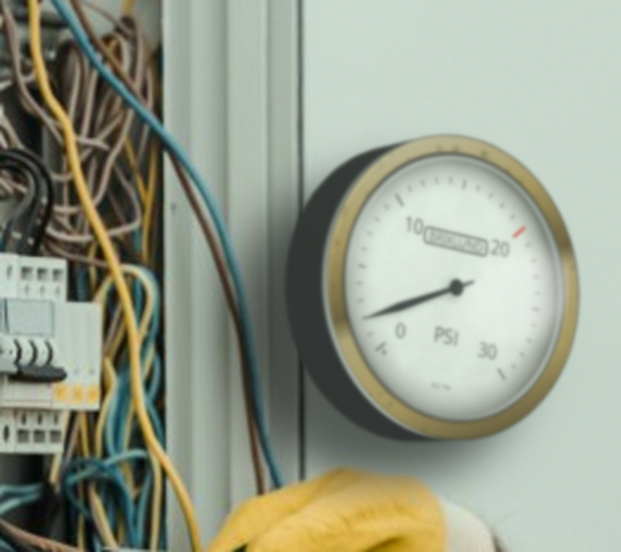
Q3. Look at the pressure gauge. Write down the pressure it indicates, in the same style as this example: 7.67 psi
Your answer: 2 psi
